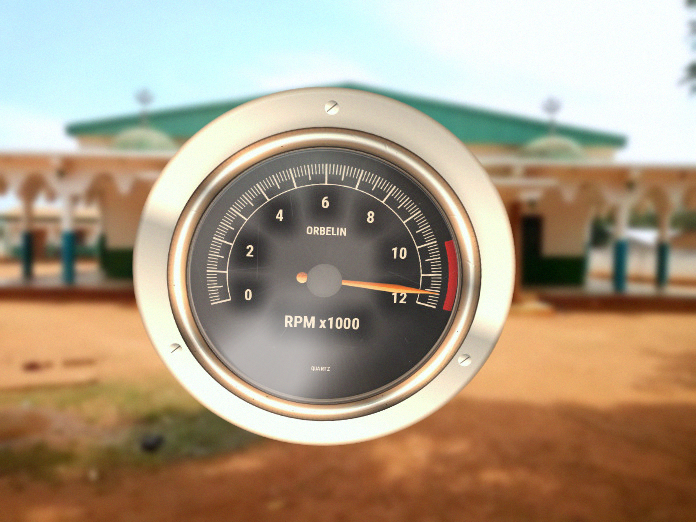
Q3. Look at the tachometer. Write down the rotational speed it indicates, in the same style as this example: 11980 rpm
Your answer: 11500 rpm
